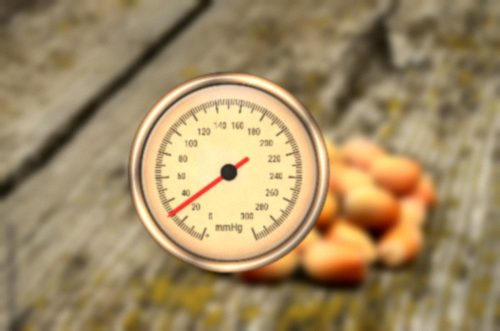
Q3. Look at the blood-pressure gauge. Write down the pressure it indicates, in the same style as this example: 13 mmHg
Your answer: 30 mmHg
